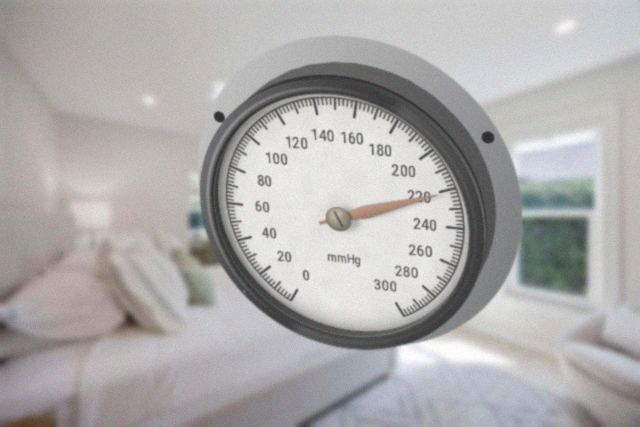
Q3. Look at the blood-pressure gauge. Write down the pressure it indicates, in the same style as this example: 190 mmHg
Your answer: 220 mmHg
